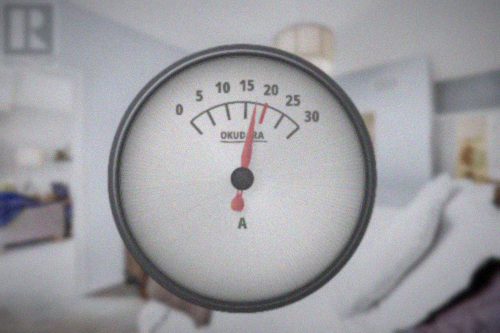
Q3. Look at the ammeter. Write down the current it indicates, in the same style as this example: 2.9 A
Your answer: 17.5 A
